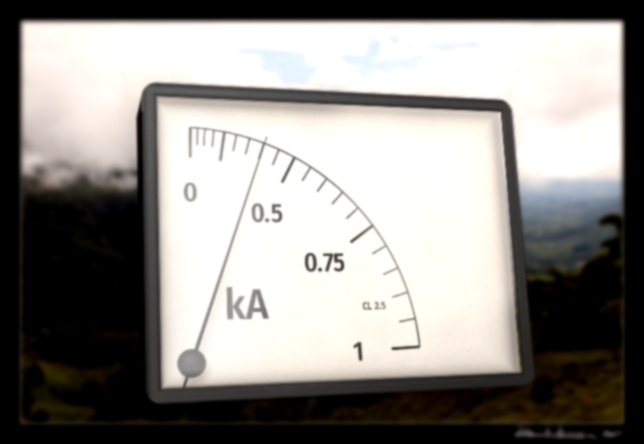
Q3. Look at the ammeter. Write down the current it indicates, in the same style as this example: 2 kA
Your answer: 0.4 kA
